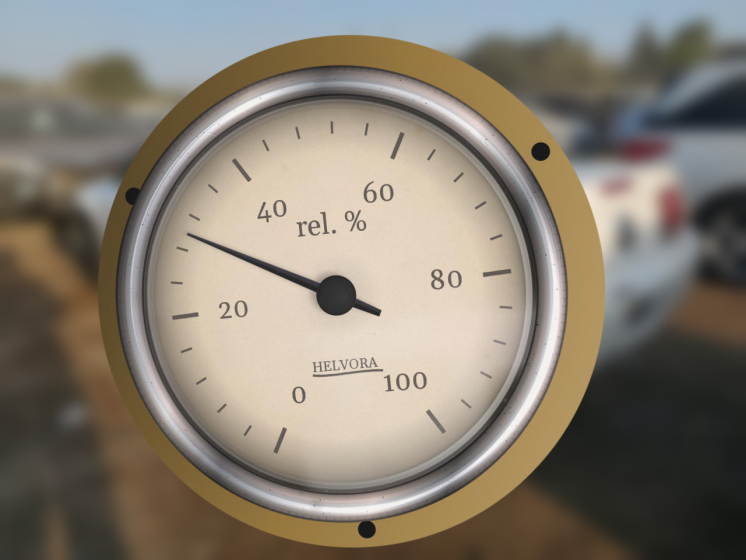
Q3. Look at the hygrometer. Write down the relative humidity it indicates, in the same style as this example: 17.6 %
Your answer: 30 %
